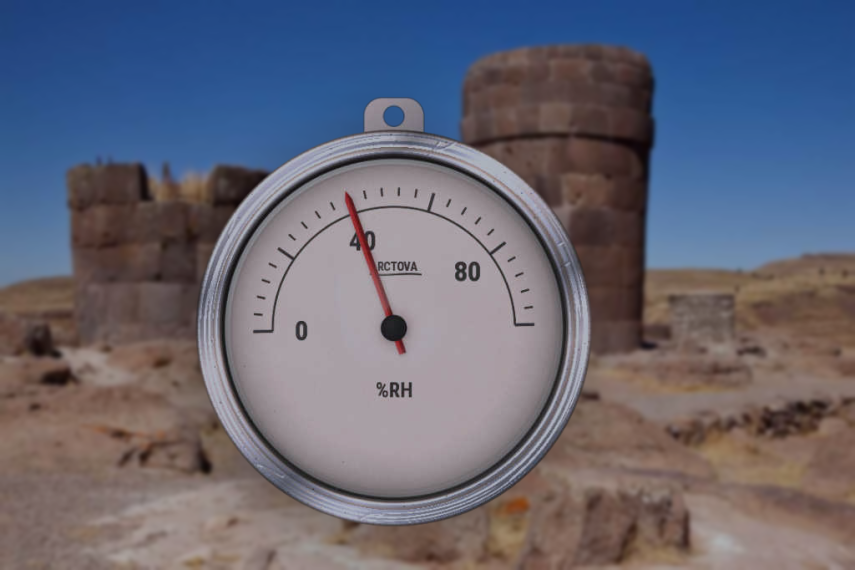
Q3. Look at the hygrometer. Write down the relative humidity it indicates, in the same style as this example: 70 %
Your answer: 40 %
